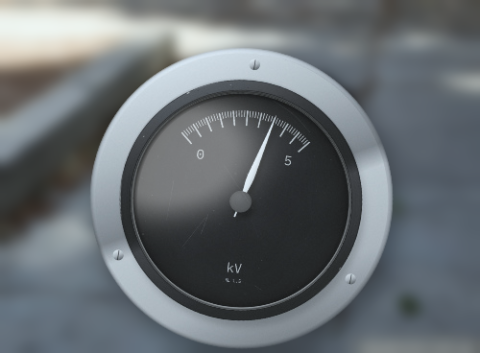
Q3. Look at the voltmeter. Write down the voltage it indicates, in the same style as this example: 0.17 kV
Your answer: 3.5 kV
